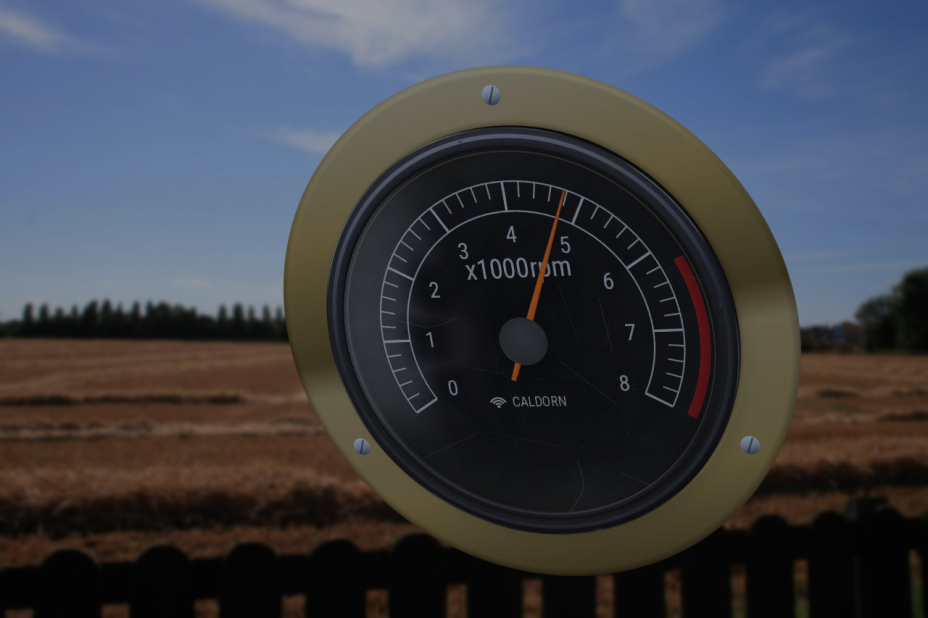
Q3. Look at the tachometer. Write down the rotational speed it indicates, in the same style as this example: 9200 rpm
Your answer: 4800 rpm
